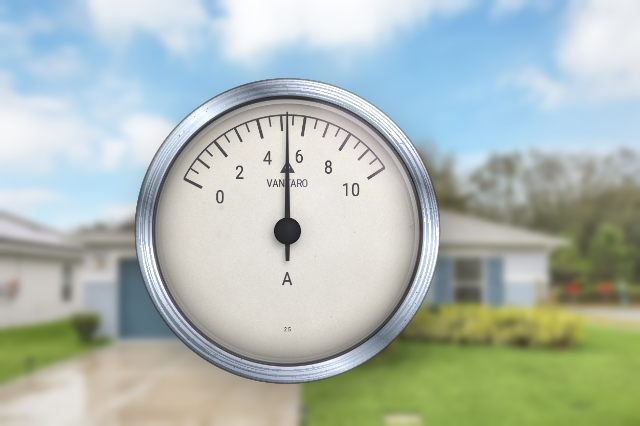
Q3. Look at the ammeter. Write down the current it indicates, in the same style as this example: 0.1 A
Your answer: 5.25 A
